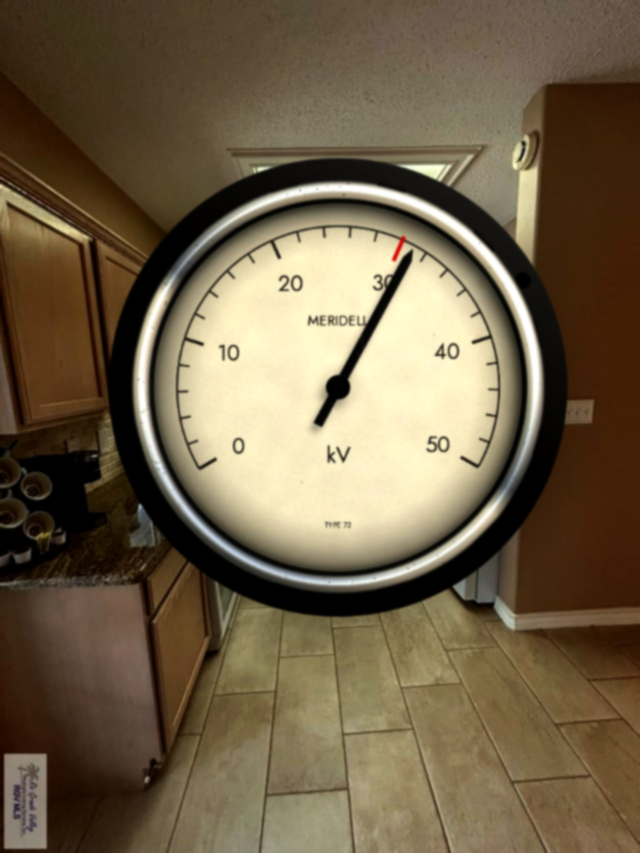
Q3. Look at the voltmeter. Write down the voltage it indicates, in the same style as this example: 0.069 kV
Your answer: 31 kV
